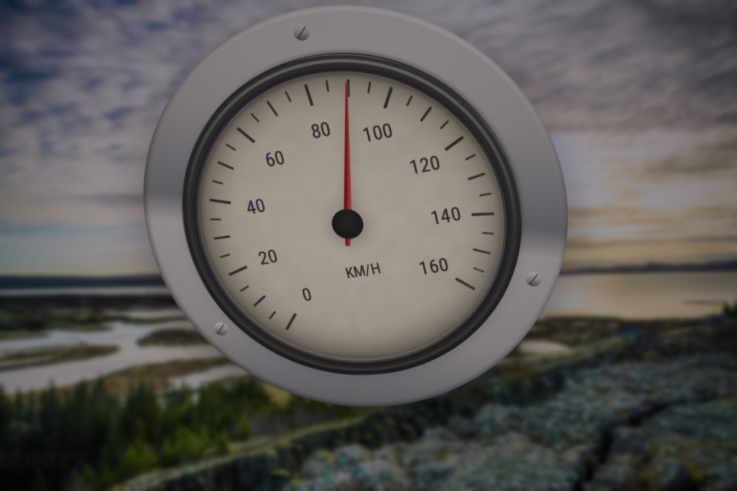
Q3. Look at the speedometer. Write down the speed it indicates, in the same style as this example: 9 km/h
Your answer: 90 km/h
